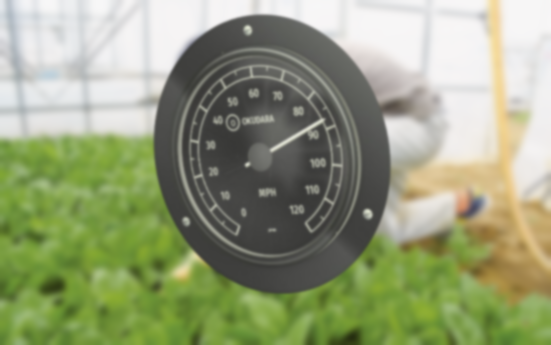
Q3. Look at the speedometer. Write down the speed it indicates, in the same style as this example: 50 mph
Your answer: 87.5 mph
